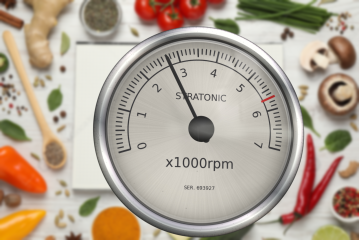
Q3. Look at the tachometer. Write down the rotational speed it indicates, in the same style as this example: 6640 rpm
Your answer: 2700 rpm
